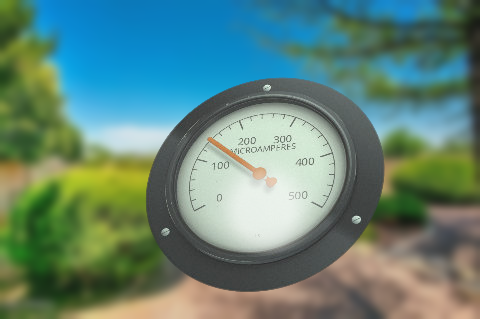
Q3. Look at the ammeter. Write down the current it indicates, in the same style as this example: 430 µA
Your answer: 140 µA
